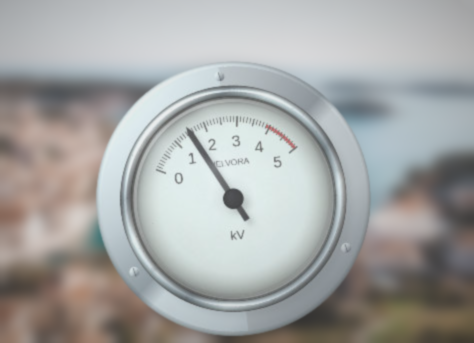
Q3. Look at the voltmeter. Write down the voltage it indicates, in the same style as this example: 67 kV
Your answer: 1.5 kV
